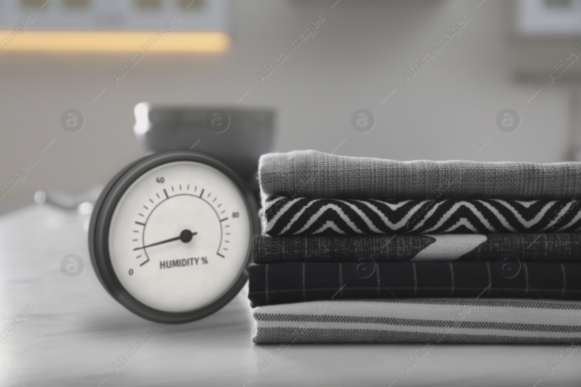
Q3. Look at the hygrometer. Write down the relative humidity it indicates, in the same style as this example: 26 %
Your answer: 8 %
